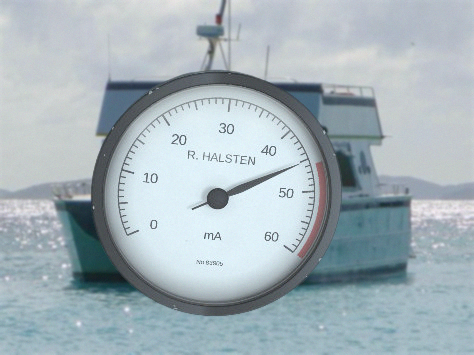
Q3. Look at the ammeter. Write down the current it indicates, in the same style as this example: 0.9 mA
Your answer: 45 mA
